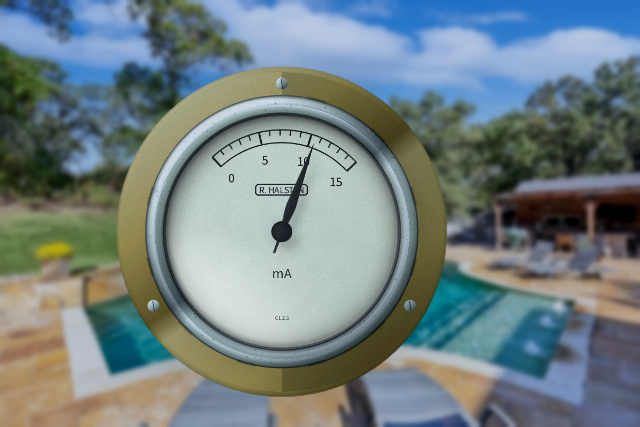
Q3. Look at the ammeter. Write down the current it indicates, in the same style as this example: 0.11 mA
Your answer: 10.5 mA
